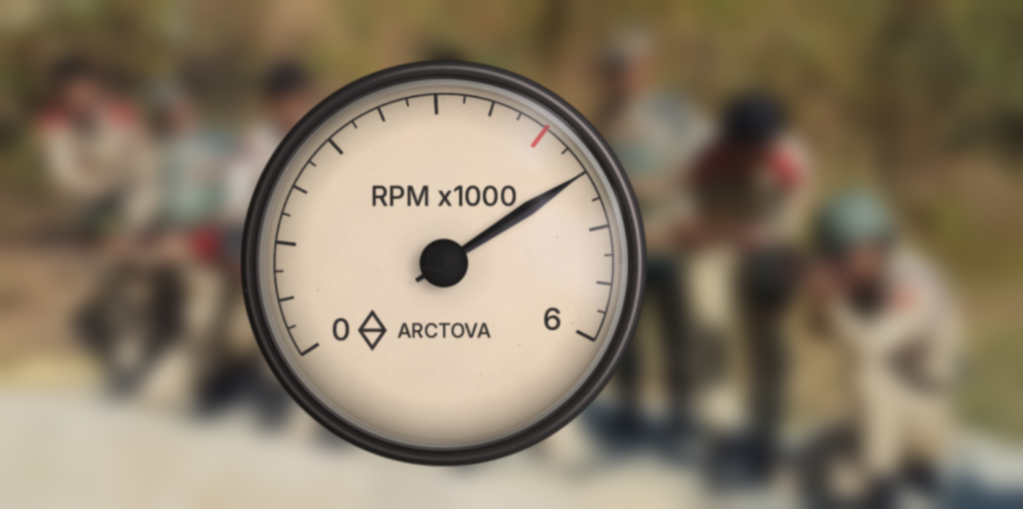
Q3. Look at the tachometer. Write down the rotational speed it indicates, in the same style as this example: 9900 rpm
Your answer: 4500 rpm
